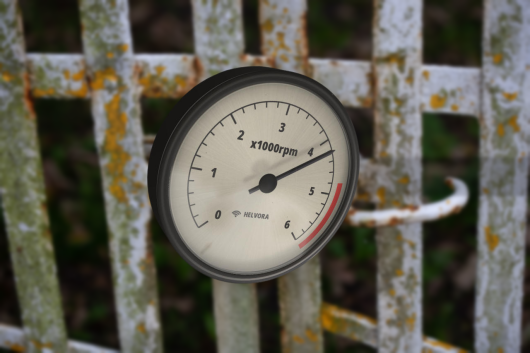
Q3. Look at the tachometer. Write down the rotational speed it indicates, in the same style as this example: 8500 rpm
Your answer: 4200 rpm
